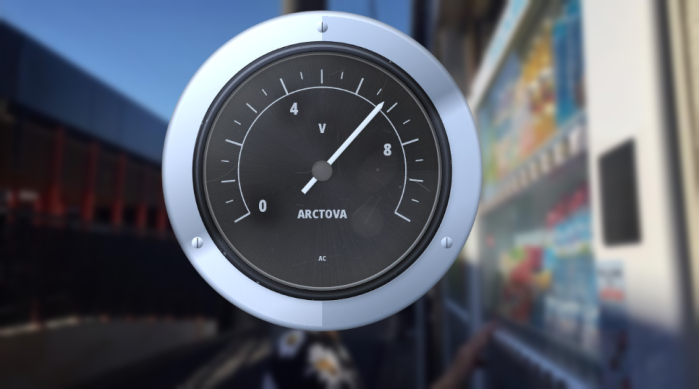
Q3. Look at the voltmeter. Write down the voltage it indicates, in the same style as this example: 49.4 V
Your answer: 6.75 V
